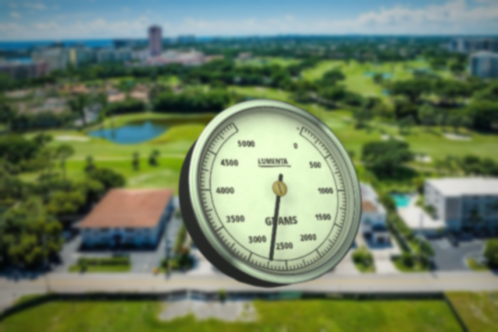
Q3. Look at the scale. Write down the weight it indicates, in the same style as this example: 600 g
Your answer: 2750 g
